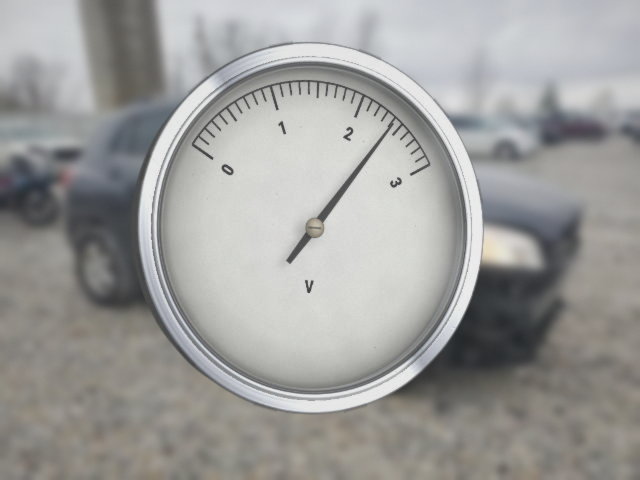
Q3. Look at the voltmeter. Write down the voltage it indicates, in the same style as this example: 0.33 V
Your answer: 2.4 V
